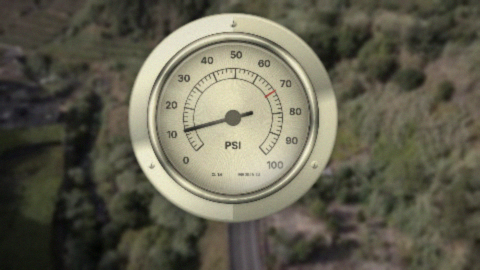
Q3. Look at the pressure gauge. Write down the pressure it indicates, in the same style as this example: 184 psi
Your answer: 10 psi
